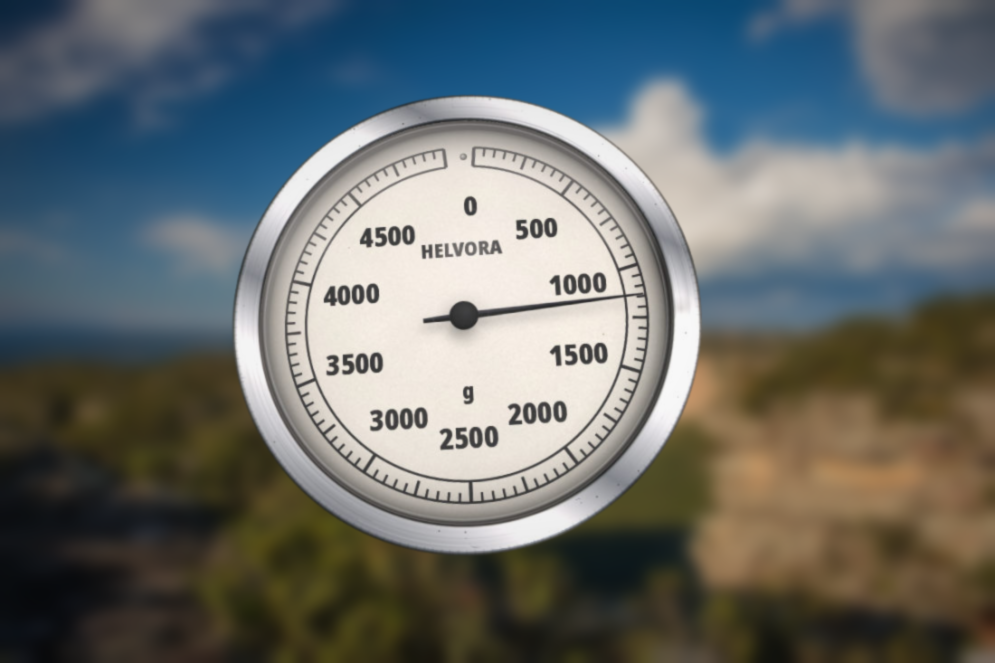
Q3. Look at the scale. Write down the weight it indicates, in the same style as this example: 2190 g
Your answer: 1150 g
